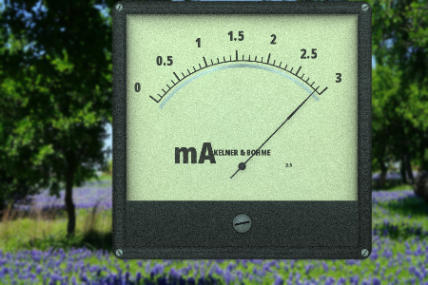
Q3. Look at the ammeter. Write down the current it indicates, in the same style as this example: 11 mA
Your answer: 2.9 mA
